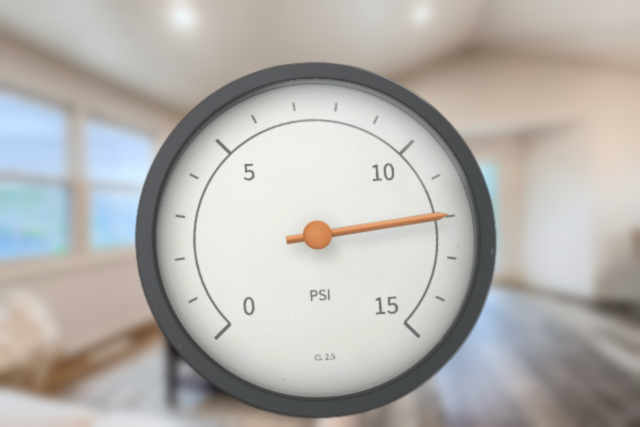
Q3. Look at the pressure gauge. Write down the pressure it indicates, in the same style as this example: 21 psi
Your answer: 12 psi
